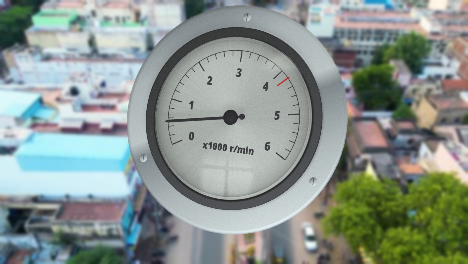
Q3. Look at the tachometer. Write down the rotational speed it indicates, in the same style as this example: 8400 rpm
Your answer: 500 rpm
